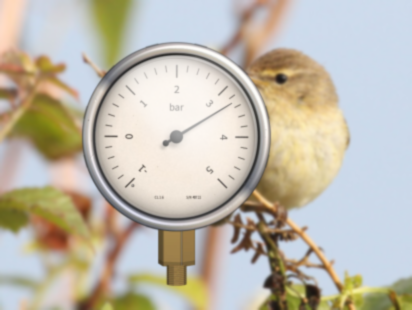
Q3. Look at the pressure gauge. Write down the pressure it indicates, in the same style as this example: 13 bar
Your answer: 3.3 bar
